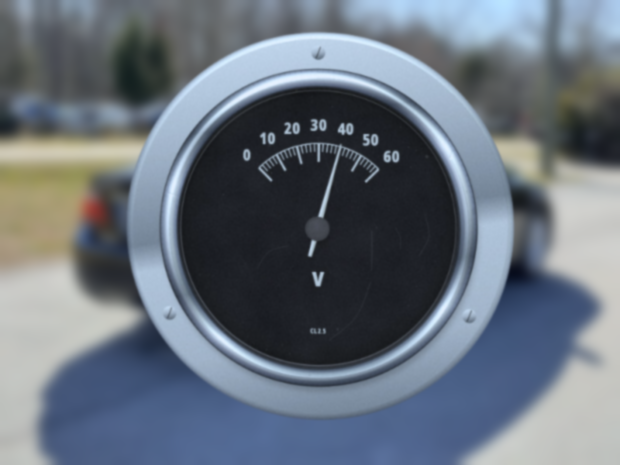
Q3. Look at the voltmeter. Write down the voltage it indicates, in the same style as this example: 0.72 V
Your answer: 40 V
